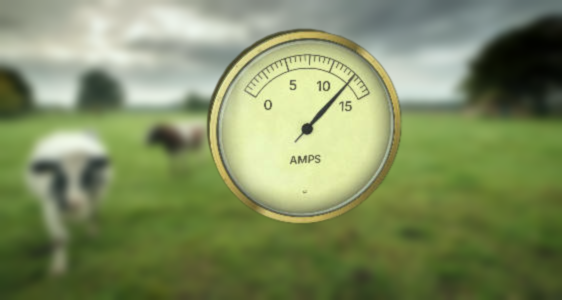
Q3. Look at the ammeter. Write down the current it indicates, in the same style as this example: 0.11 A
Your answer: 12.5 A
